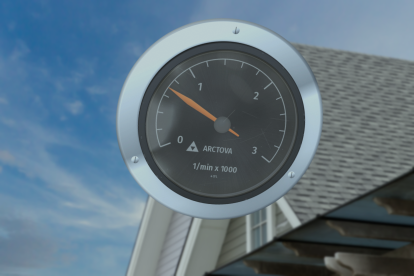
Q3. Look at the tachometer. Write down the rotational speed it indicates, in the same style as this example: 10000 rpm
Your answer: 700 rpm
